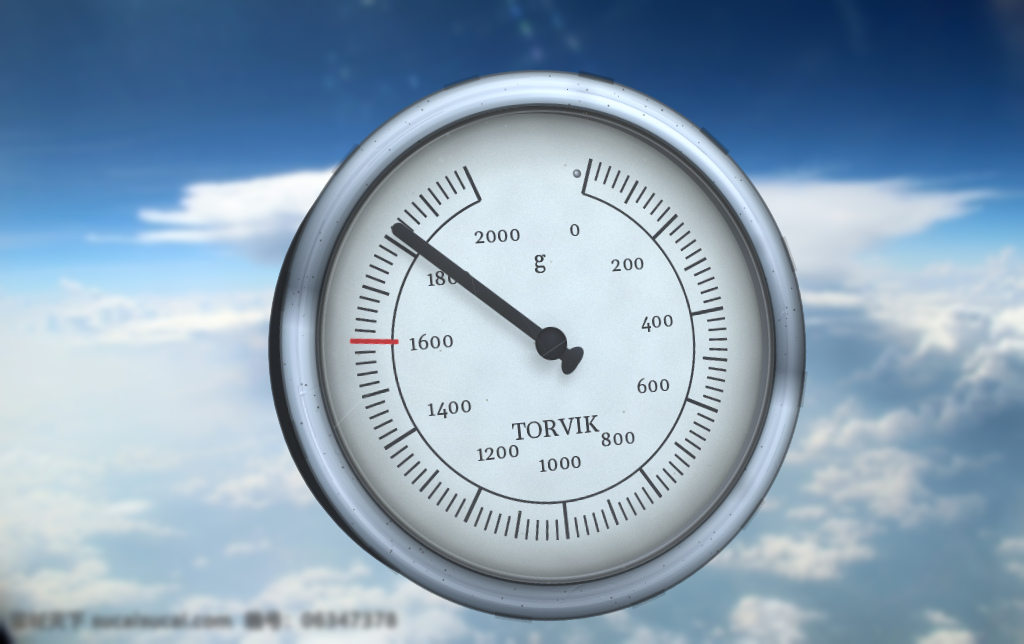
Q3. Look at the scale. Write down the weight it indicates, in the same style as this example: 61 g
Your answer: 1820 g
